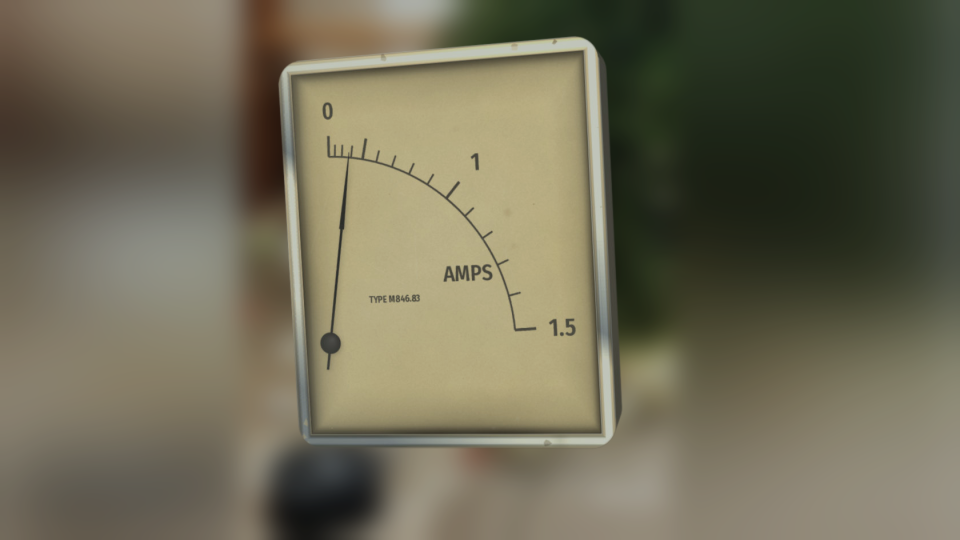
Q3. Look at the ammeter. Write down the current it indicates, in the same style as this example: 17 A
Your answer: 0.4 A
